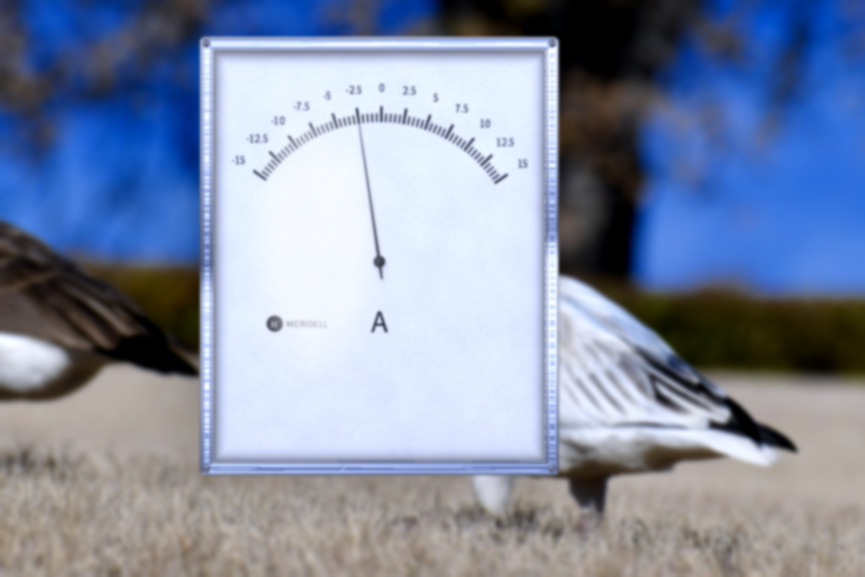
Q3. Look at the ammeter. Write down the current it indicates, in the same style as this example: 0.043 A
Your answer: -2.5 A
